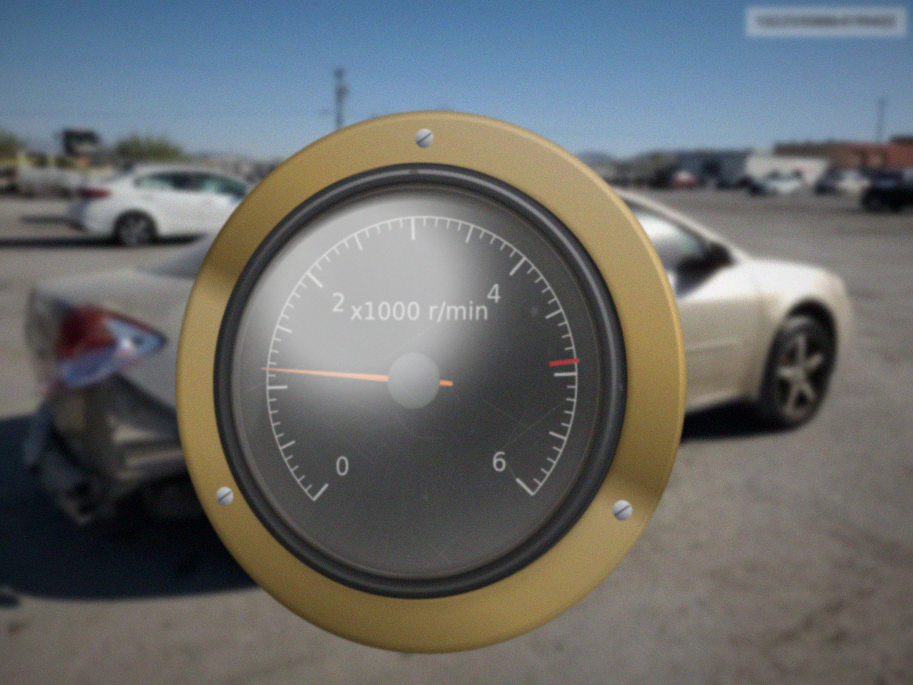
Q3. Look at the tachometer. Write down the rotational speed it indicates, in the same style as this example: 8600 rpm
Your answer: 1150 rpm
